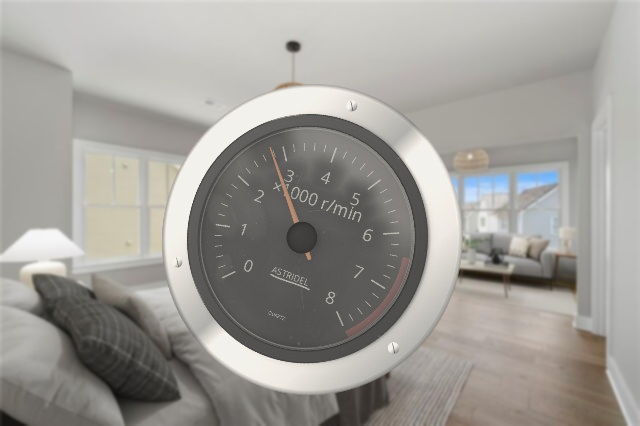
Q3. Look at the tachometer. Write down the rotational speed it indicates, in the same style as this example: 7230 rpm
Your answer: 2800 rpm
